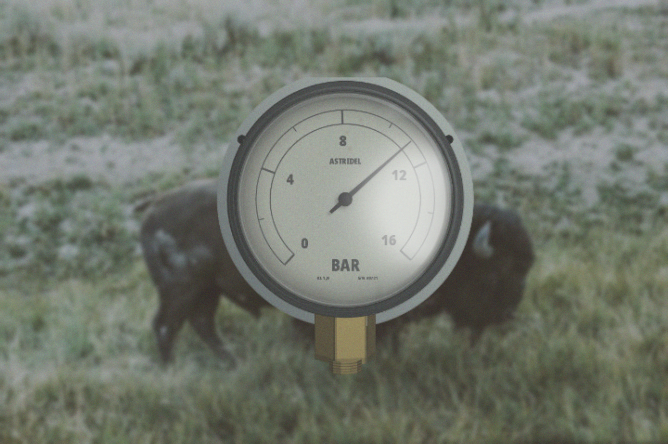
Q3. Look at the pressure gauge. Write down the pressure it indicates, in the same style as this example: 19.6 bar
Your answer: 11 bar
